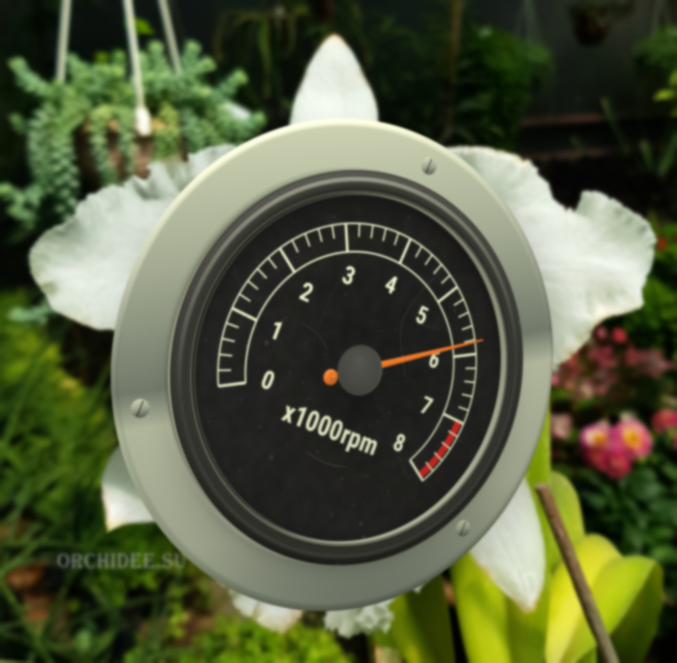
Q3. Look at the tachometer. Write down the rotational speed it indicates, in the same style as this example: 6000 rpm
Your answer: 5800 rpm
